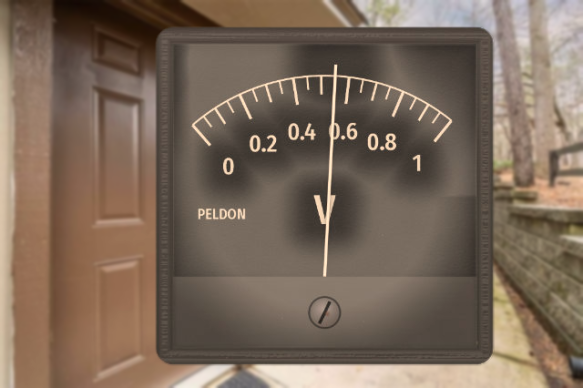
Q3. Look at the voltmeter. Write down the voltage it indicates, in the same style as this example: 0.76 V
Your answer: 0.55 V
